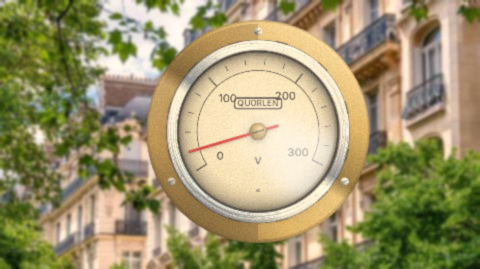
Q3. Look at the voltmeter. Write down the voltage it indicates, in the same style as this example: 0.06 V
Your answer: 20 V
